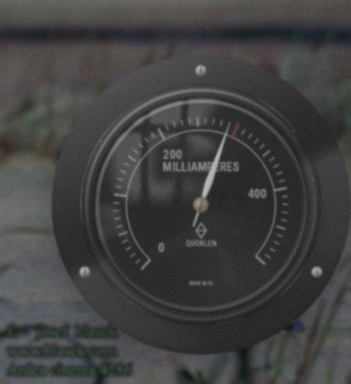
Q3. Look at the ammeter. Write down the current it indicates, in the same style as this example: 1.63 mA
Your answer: 290 mA
